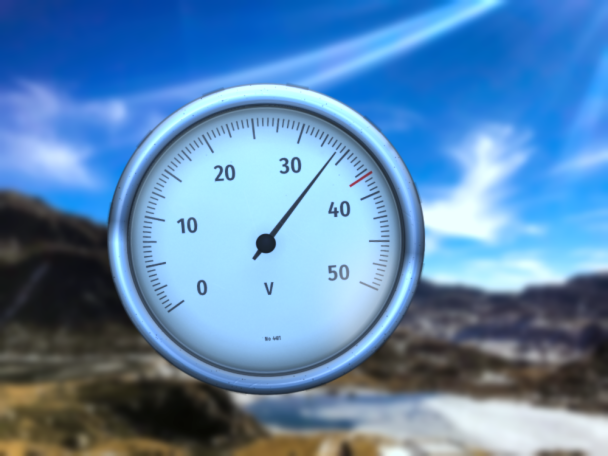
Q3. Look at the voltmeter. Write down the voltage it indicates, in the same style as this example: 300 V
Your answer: 34 V
